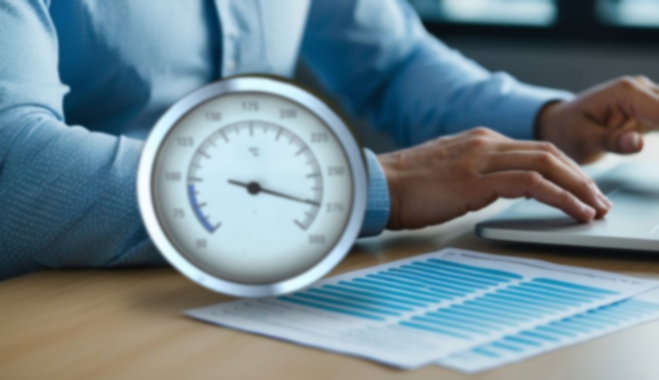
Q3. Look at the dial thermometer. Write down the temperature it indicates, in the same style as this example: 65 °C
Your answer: 275 °C
